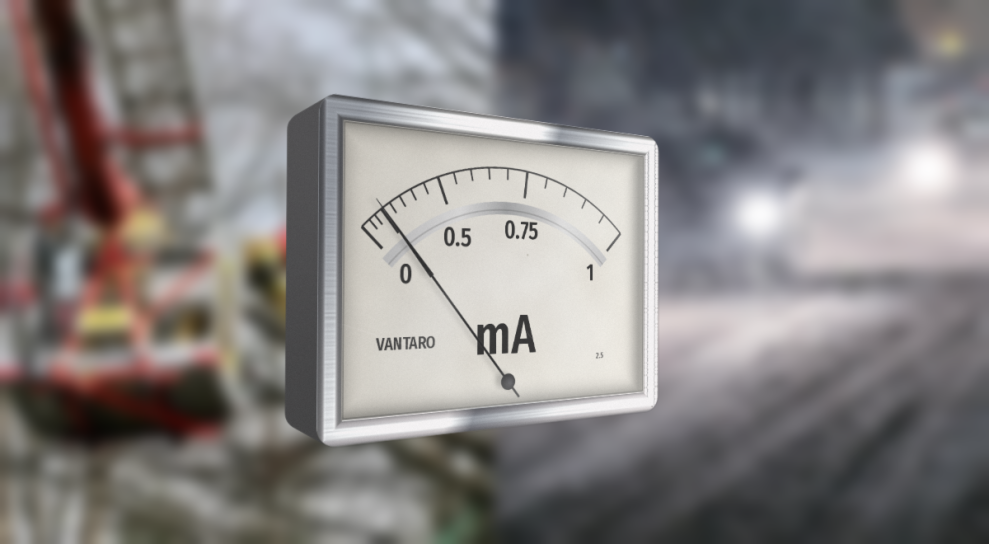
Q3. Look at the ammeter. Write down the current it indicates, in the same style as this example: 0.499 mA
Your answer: 0.25 mA
